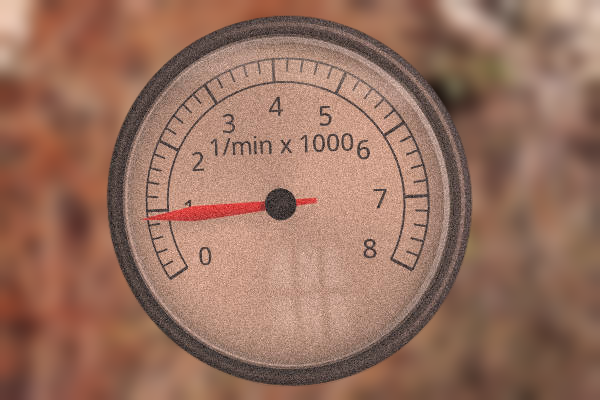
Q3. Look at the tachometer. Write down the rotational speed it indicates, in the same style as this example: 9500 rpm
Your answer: 900 rpm
